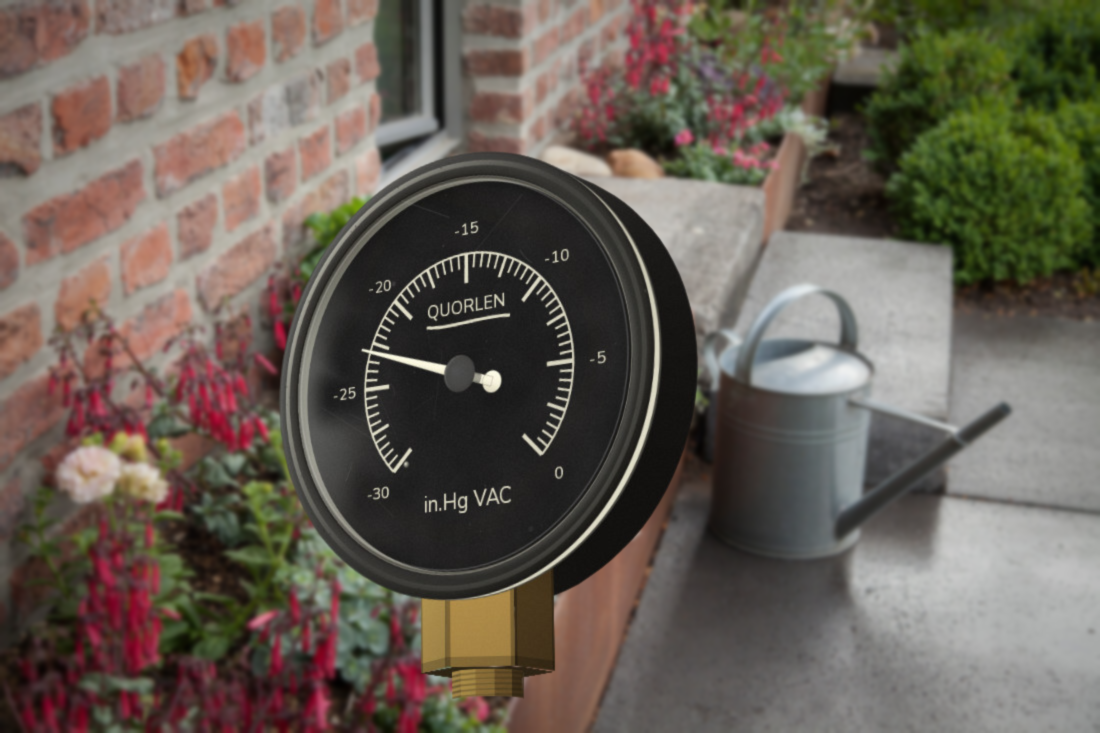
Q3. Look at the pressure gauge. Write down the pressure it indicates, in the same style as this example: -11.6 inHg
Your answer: -23 inHg
